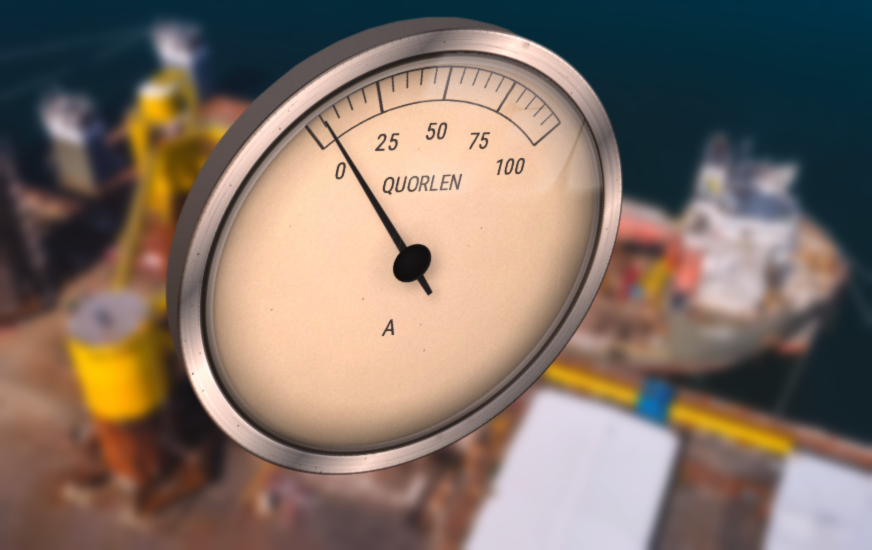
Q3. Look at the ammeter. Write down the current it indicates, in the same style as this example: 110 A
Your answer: 5 A
